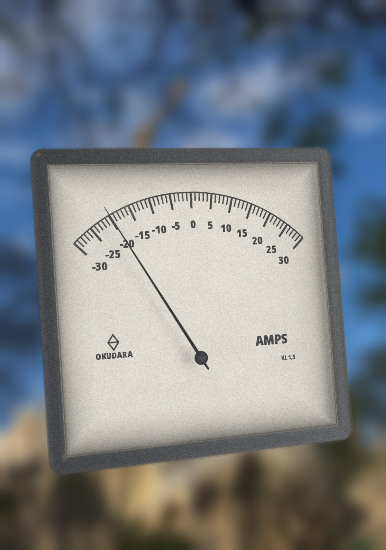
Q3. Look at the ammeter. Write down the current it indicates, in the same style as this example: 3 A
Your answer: -20 A
